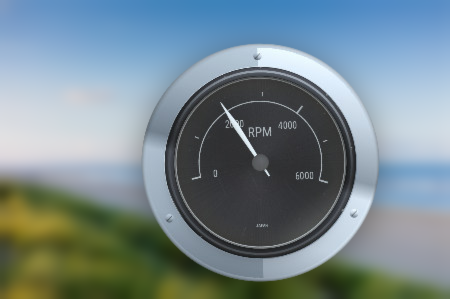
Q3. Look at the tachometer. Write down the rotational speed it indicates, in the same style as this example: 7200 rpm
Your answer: 2000 rpm
